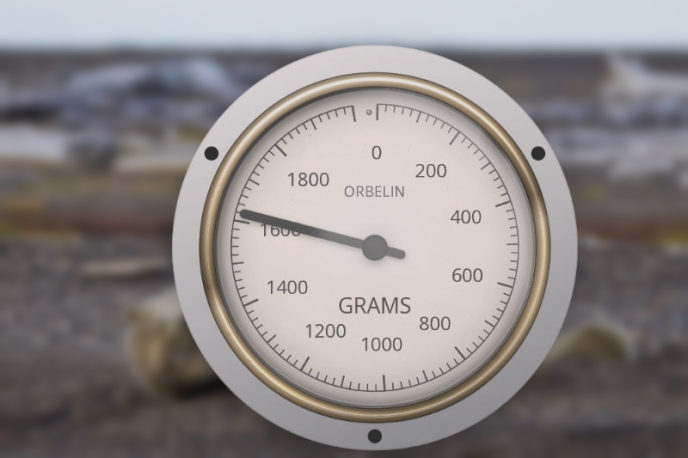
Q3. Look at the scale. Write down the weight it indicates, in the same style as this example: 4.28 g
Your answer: 1620 g
